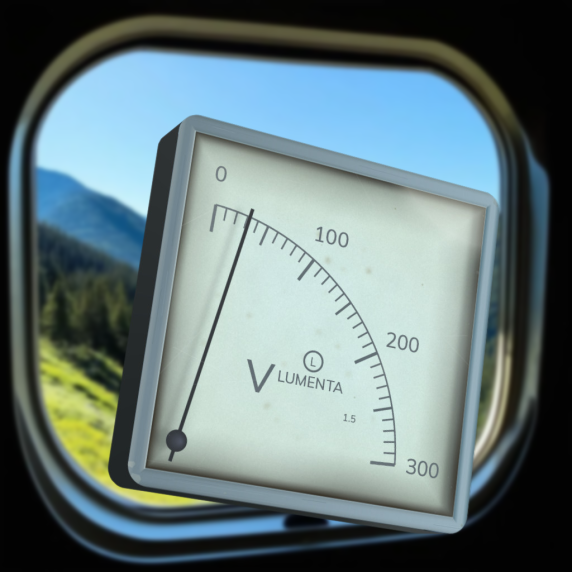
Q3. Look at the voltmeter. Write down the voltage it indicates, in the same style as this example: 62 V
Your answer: 30 V
